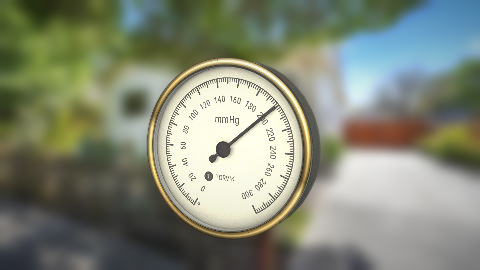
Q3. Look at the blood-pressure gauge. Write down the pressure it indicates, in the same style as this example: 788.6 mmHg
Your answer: 200 mmHg
